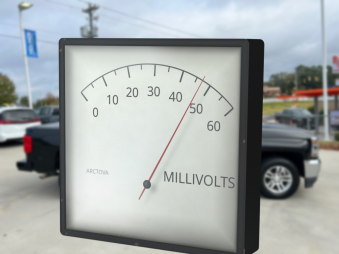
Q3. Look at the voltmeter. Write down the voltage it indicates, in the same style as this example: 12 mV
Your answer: 47.5 mV
